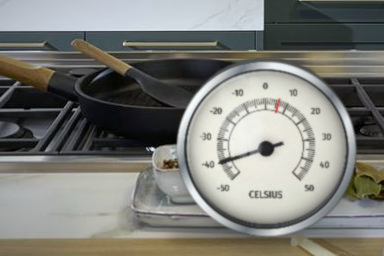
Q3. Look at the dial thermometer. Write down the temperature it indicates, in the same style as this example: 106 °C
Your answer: -40 °C
